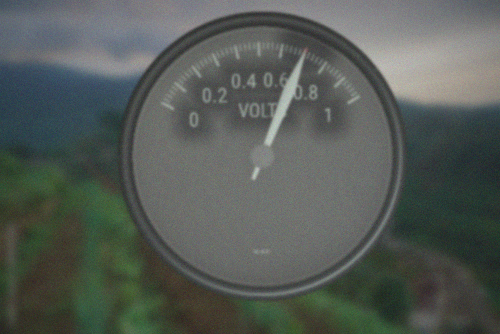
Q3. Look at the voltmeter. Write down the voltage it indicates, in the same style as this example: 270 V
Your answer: 0.7 V
